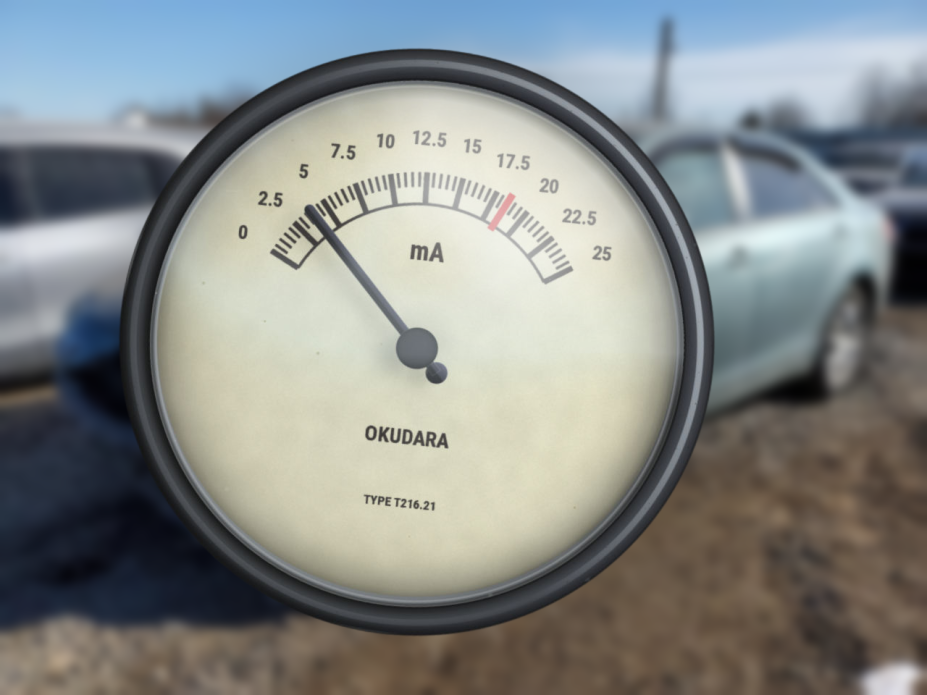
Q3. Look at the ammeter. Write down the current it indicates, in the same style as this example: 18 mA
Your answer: 4 mA
